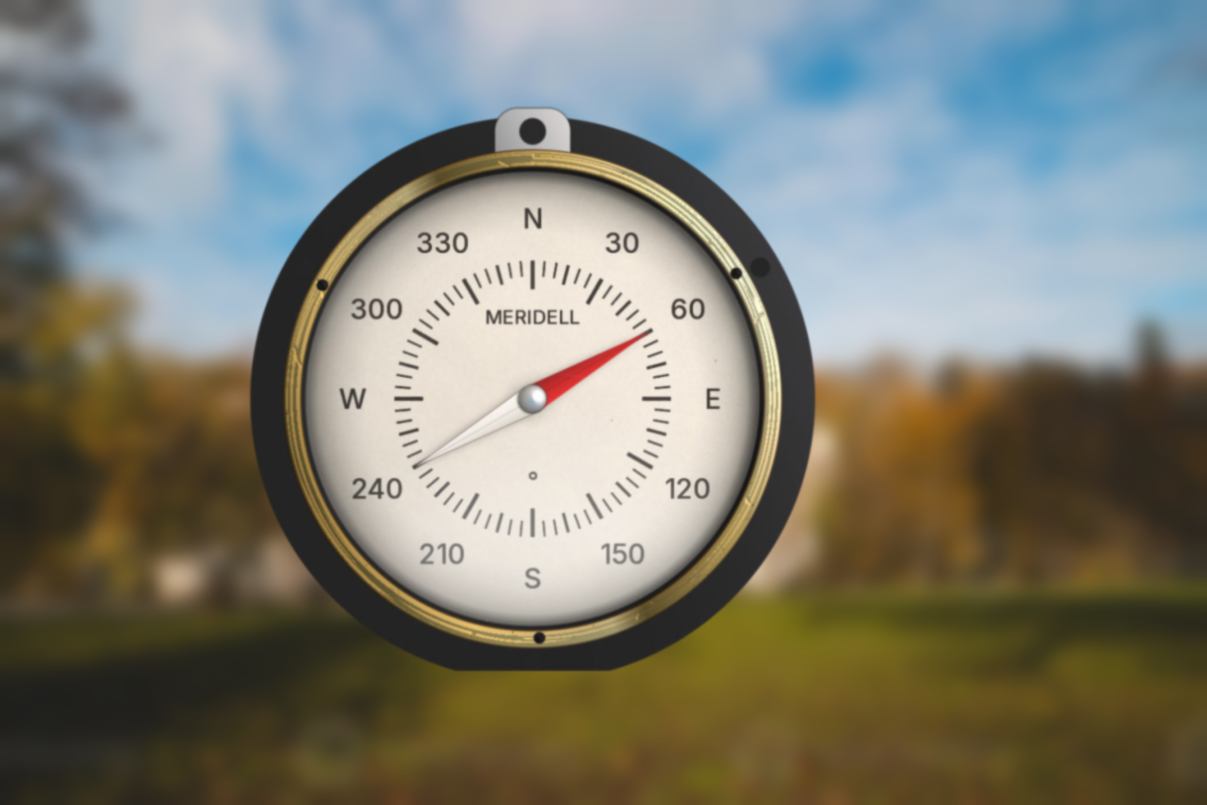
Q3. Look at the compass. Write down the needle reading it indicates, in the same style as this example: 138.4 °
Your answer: 60 °
